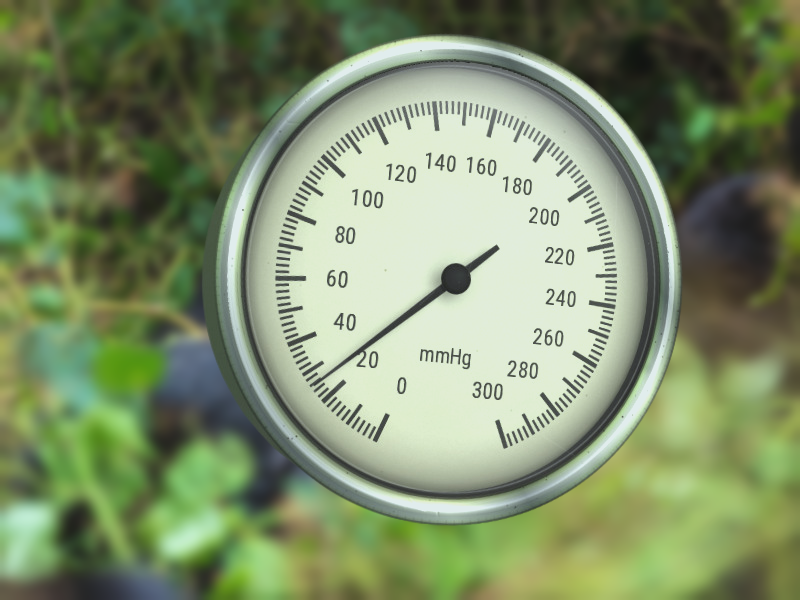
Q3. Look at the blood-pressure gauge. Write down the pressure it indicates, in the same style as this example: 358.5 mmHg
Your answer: 26 mmHg
